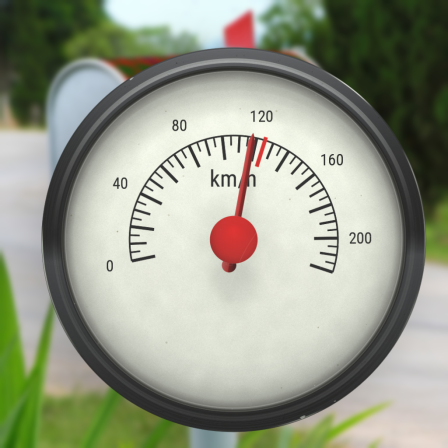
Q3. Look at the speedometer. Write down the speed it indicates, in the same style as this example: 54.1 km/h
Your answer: 117.5 km/h
